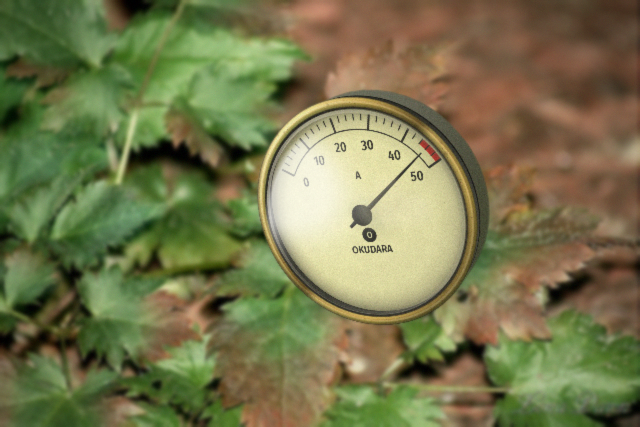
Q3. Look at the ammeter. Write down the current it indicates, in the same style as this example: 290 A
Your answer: 46 A
